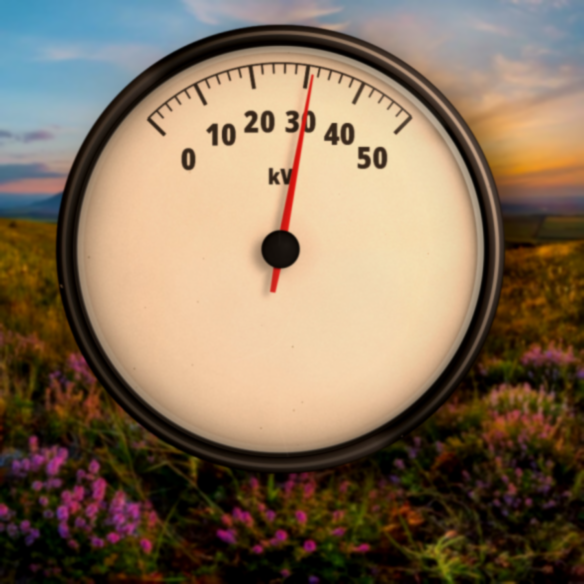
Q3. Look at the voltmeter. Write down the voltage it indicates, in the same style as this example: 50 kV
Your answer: 31 kV
